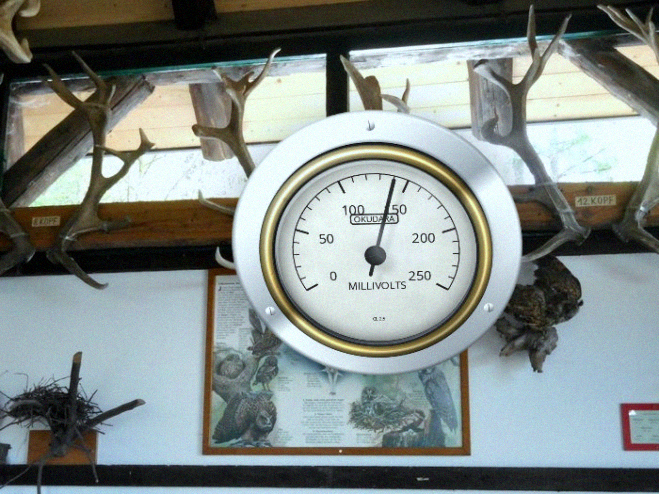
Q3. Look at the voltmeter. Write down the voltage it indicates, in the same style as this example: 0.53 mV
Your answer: 140 mV
